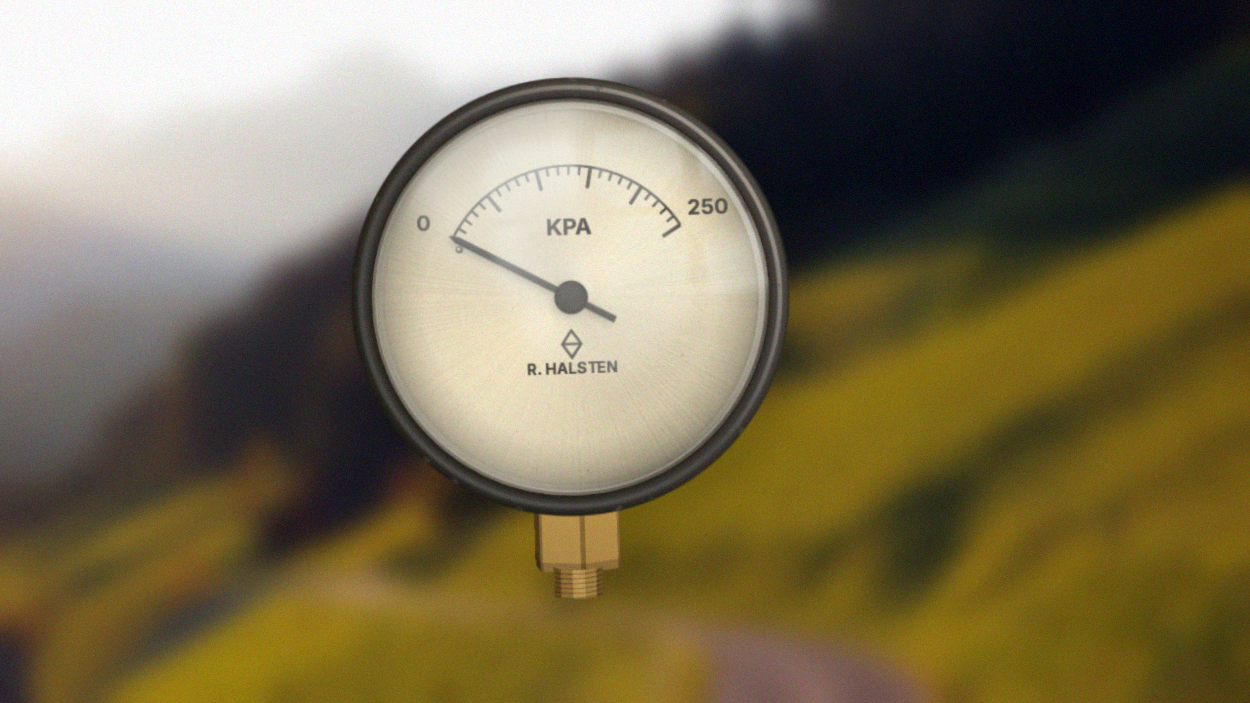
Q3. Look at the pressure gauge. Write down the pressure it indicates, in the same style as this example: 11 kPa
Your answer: 0 kPa
